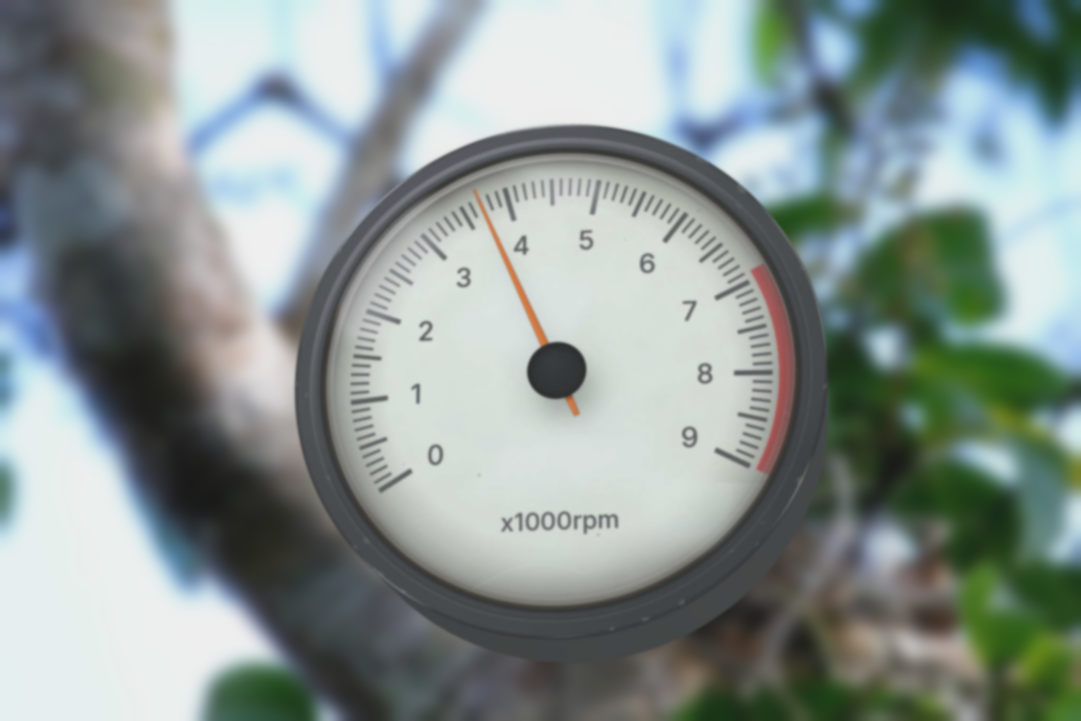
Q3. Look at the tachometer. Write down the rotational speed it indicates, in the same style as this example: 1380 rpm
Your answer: 3700 rpm
